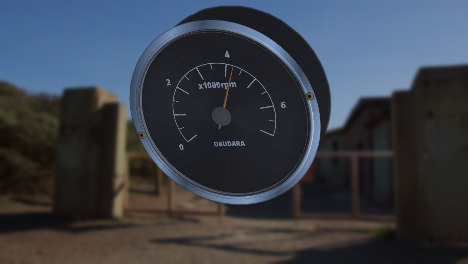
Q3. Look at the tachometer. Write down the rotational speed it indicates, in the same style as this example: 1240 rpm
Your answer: 4250 rpm
